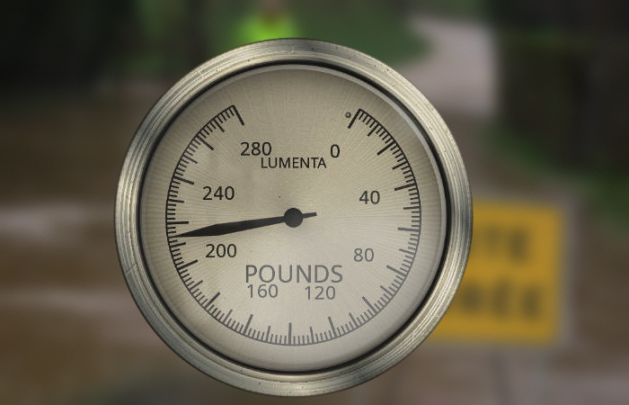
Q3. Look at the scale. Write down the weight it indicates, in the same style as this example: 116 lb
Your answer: 214 lb
